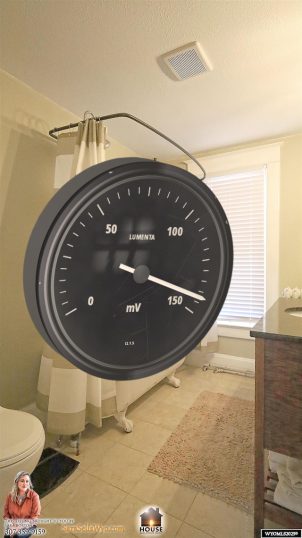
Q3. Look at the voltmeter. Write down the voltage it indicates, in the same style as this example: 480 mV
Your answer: 142.5 mV
